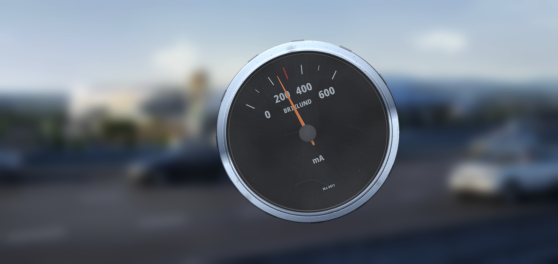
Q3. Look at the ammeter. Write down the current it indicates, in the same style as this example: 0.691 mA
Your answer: 250 mA
